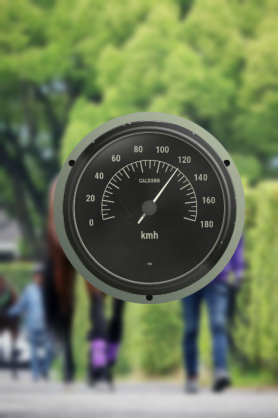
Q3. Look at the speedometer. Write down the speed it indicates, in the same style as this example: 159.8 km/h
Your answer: 120 km/h
